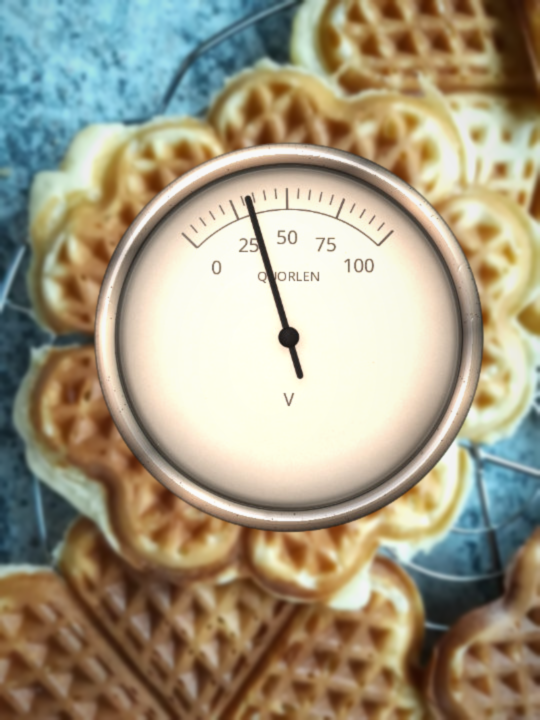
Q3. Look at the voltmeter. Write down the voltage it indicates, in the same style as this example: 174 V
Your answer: 32.5 V
